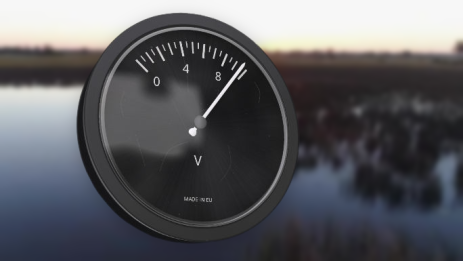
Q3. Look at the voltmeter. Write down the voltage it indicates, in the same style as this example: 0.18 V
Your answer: 9.5 V
